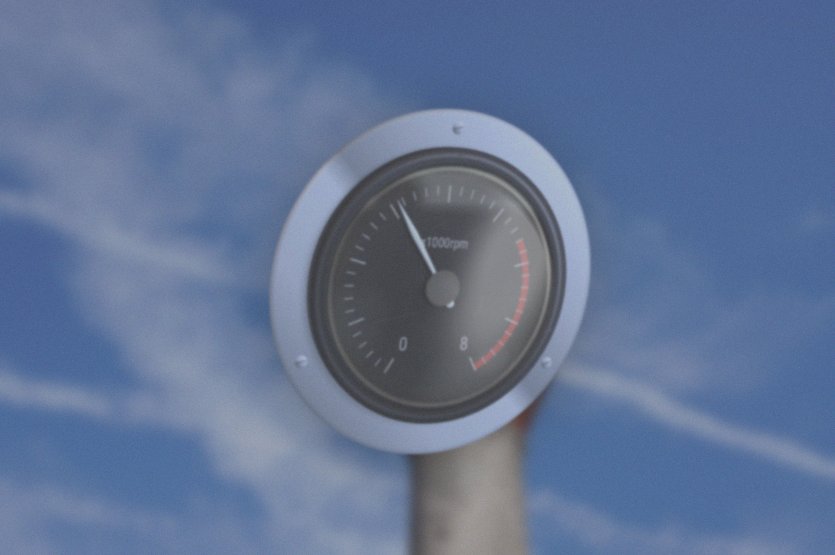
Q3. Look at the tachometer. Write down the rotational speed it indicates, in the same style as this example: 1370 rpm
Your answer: 3100 rpm
